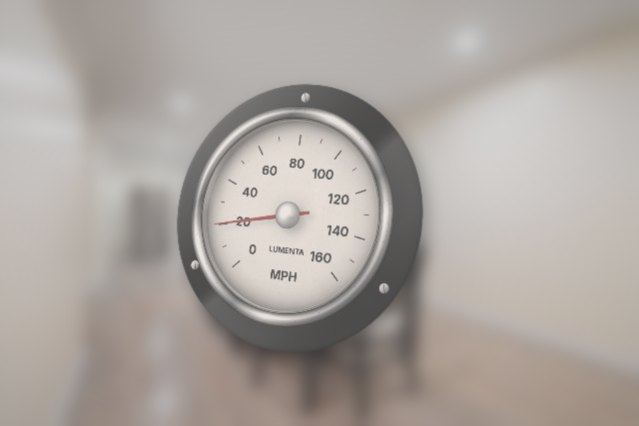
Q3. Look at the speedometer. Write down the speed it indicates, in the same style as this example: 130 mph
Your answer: 20 mph
